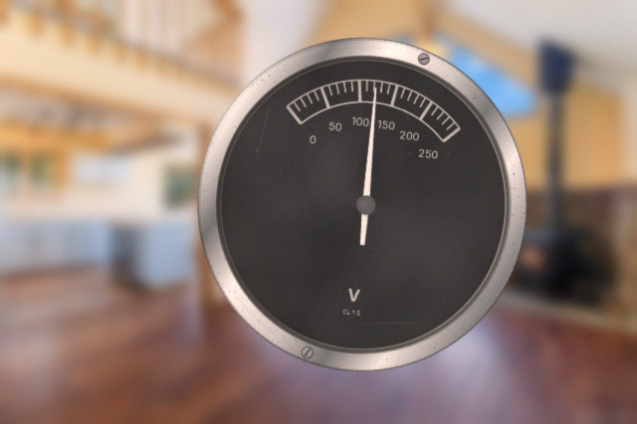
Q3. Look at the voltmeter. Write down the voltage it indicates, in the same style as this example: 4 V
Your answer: 120 V
